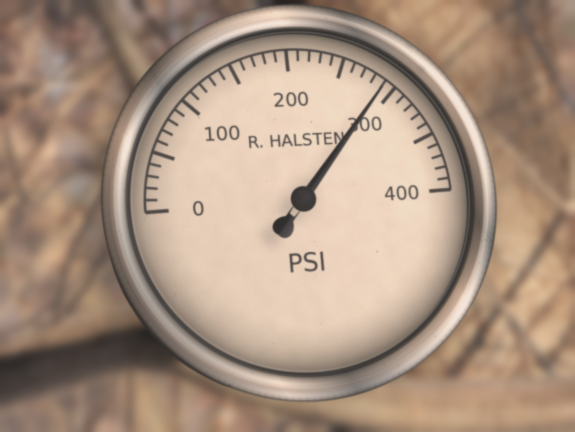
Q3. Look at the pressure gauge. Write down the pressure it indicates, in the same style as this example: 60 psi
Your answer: 290 psi
